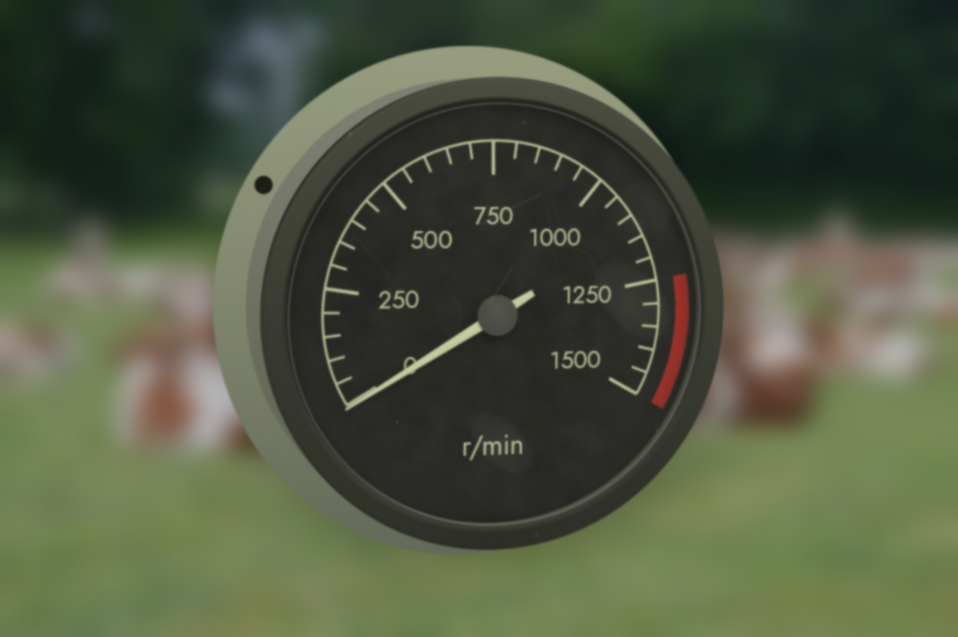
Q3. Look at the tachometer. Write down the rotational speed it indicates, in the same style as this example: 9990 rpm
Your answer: 0 rpm
